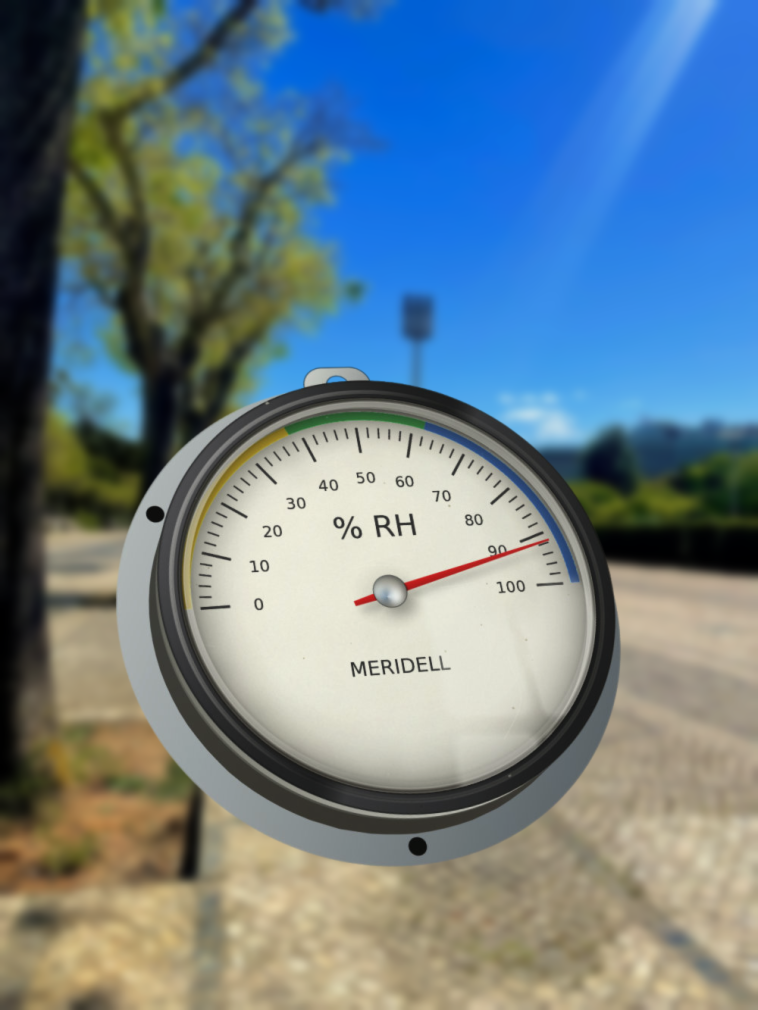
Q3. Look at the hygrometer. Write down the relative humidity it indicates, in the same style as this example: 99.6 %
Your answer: 92 %
